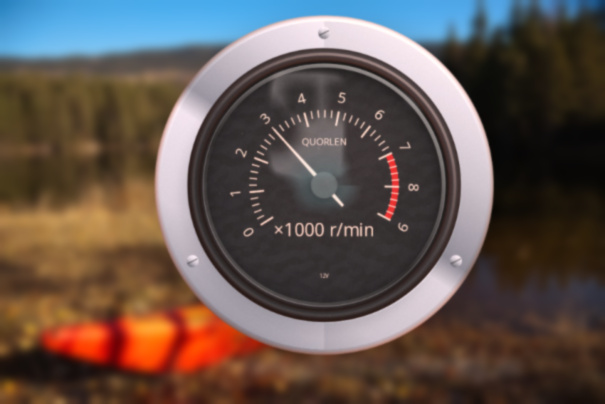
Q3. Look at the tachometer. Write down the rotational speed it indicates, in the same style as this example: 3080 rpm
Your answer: 3000 rpm
